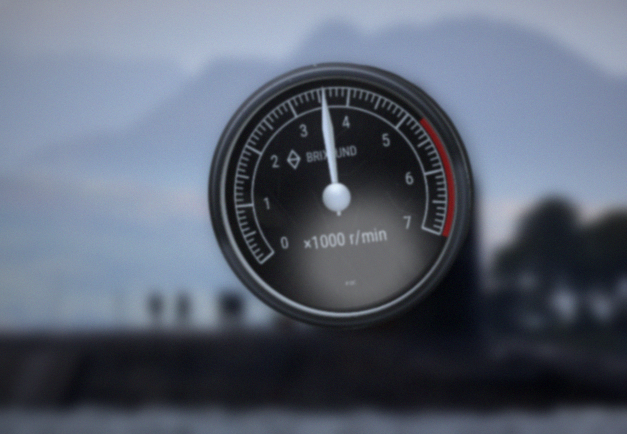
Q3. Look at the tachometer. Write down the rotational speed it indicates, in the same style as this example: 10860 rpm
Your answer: 3600 rpm
